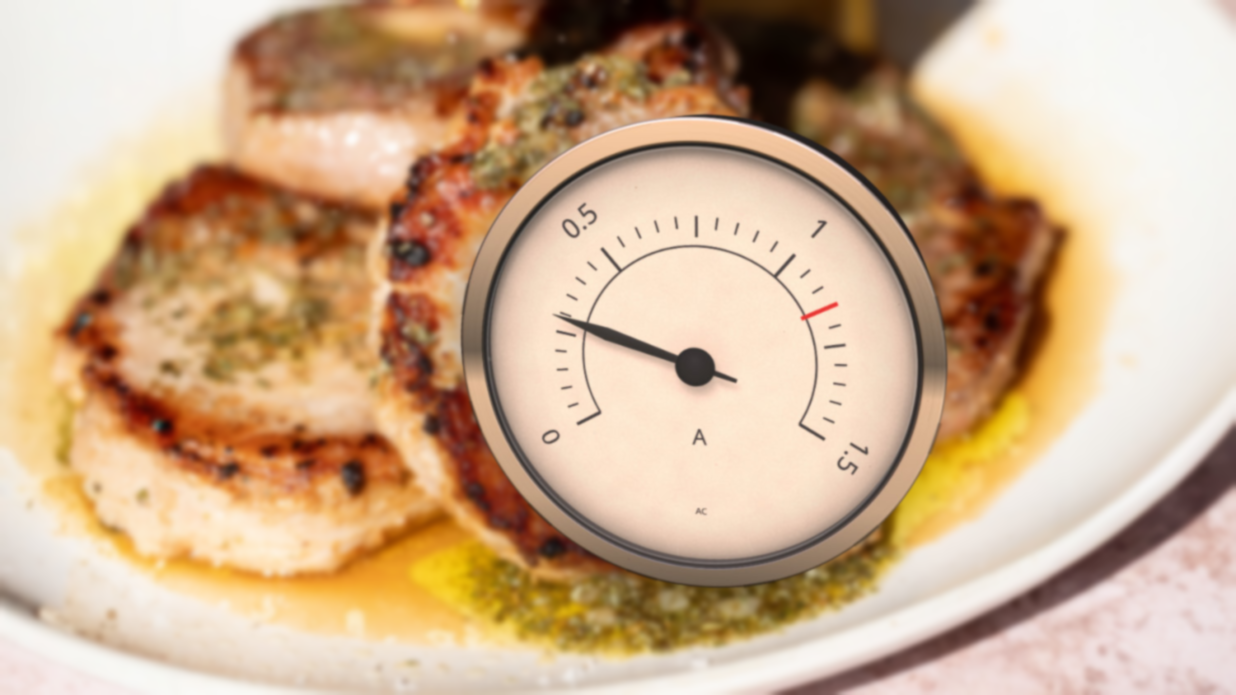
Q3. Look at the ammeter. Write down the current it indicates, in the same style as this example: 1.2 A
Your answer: 0.3 A
